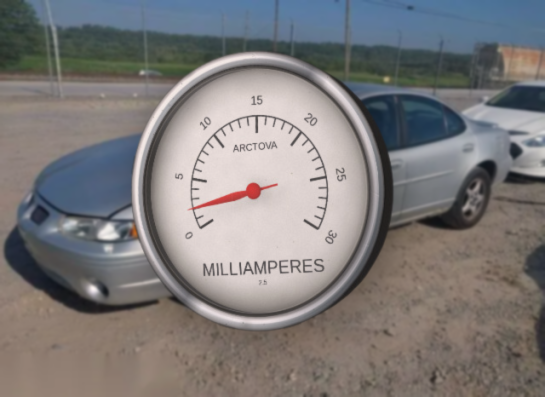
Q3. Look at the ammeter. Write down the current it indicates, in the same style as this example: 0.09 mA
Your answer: 2 mA
